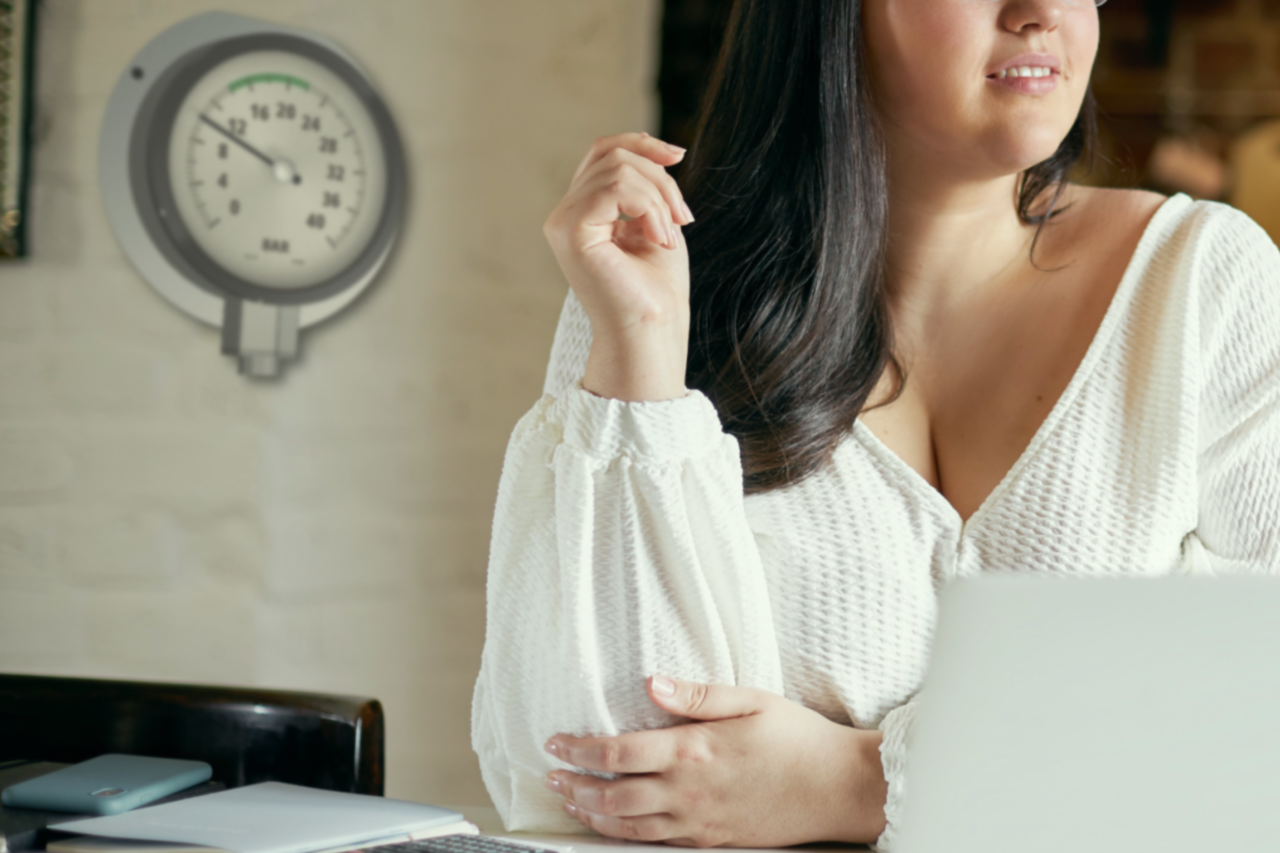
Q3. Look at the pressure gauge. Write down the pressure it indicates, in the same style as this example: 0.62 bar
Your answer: 10 bar
